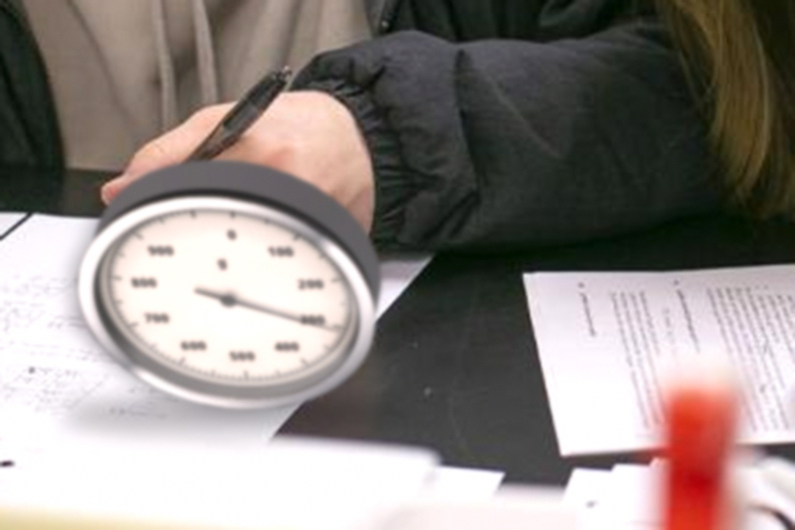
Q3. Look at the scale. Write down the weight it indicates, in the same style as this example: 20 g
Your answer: 300 g
